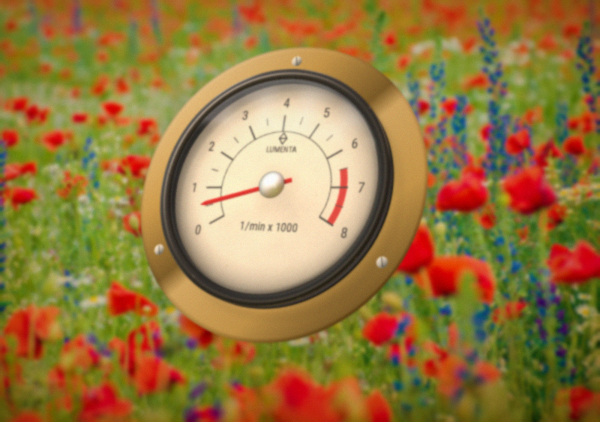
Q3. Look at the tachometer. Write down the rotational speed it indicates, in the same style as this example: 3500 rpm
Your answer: 500 rpm
